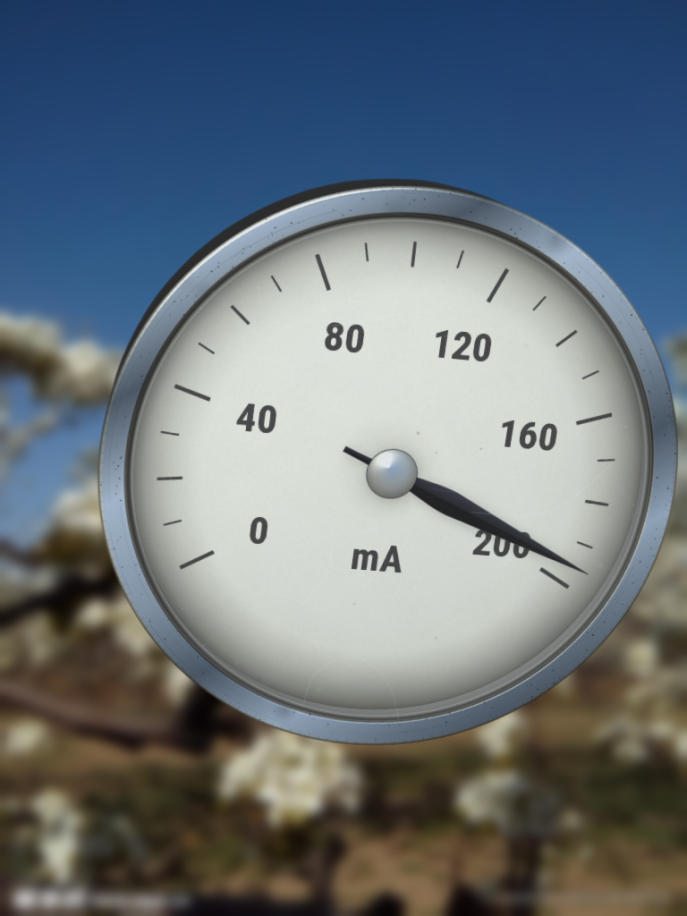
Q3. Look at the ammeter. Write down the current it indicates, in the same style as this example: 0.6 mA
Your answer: 195 mA
